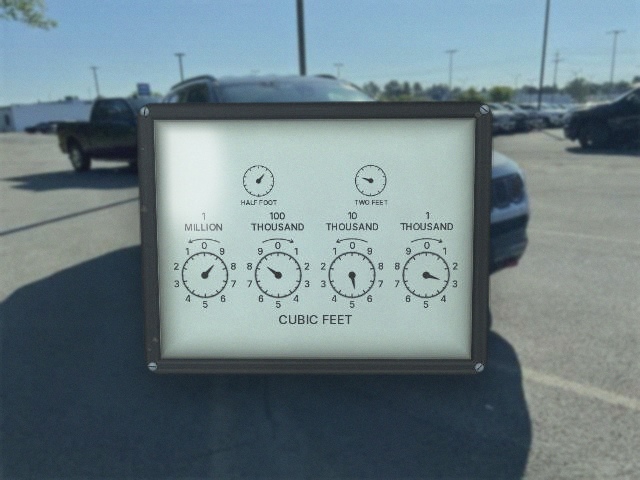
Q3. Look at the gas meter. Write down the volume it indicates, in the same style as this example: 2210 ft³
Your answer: 885300 ft³
